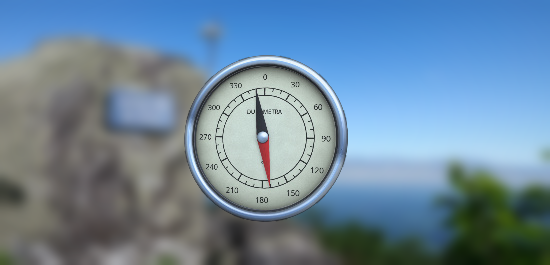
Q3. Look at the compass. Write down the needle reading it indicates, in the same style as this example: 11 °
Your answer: 170 °
